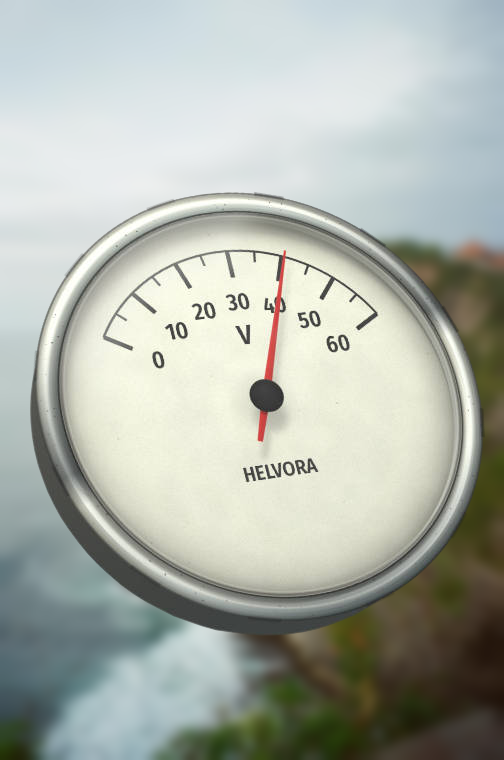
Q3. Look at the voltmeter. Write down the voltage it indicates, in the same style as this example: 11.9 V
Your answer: 40 V
